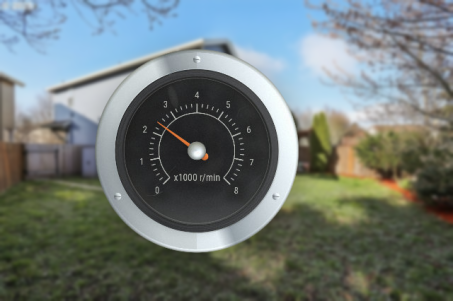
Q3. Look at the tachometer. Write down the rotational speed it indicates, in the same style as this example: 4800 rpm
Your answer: 2400 rpm
